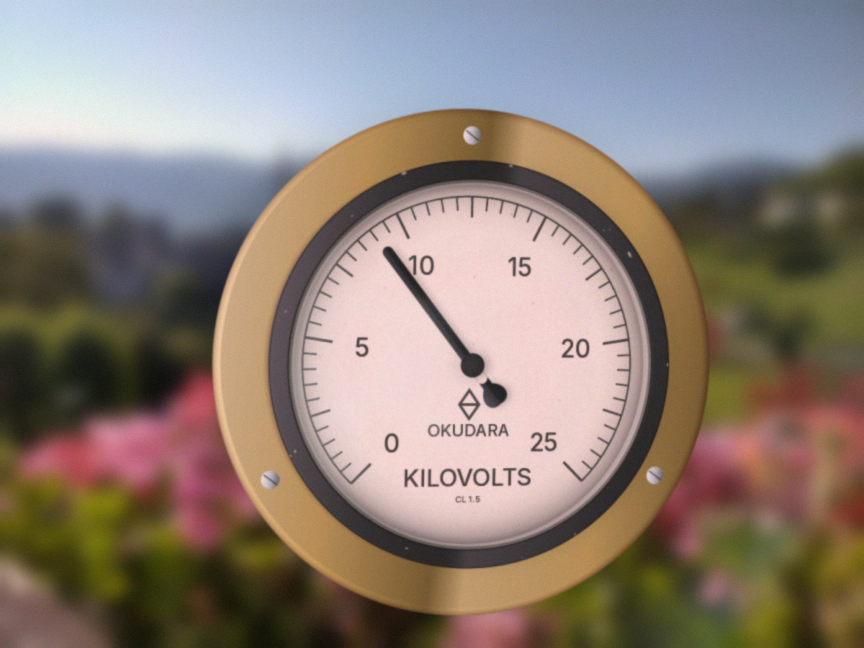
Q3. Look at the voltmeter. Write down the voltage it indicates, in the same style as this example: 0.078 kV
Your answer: 9 kV
